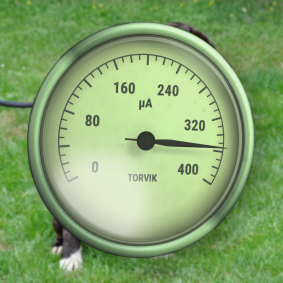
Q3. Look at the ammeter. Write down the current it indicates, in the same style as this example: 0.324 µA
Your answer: 355 µA
